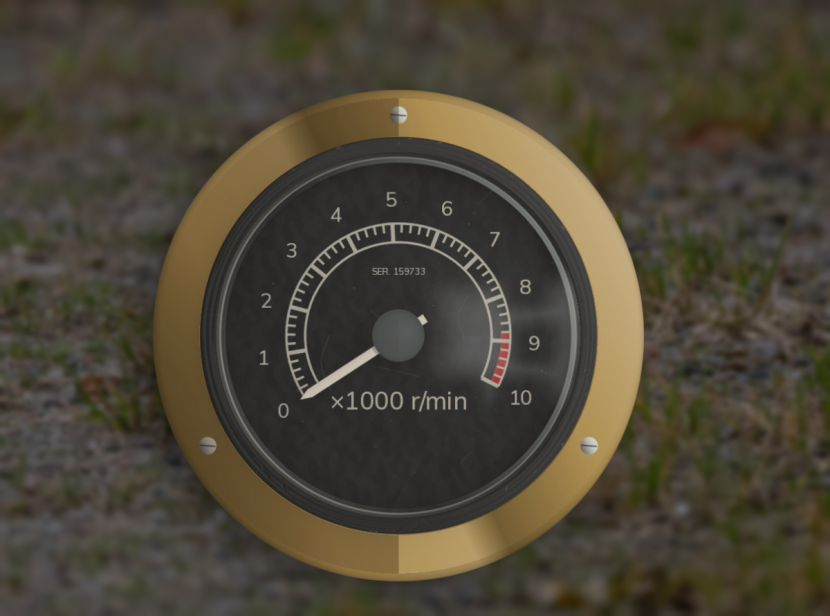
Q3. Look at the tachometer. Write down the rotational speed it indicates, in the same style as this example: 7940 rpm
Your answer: 0 rpm
